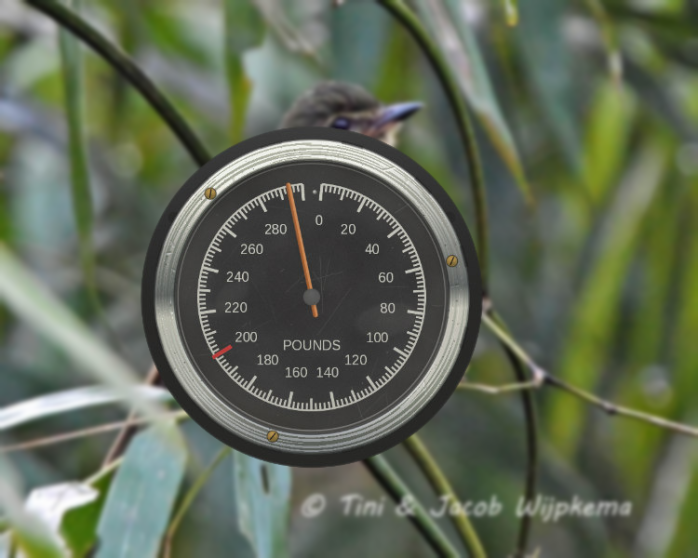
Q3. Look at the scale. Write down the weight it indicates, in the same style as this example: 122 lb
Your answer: 294 lb
